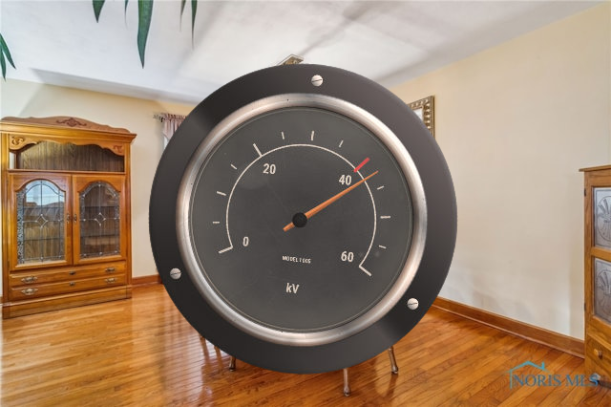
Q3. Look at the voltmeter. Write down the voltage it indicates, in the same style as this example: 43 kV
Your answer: 42.5 kV
